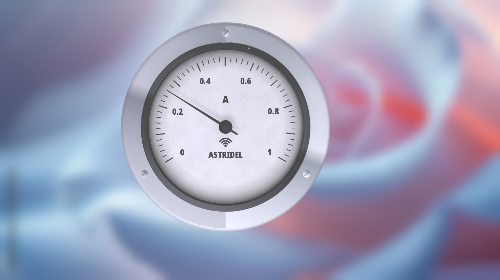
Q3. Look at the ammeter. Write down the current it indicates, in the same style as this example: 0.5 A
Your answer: 0.26 A
